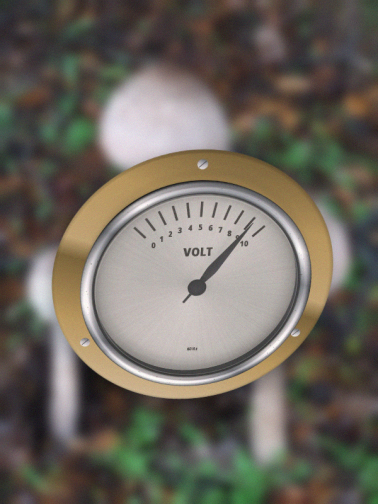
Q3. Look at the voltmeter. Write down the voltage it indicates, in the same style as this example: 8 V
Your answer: 9 V
